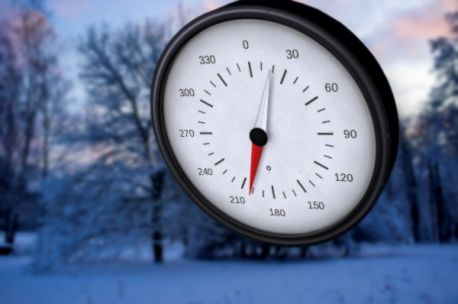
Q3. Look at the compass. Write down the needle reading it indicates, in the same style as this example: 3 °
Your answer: 200 °
